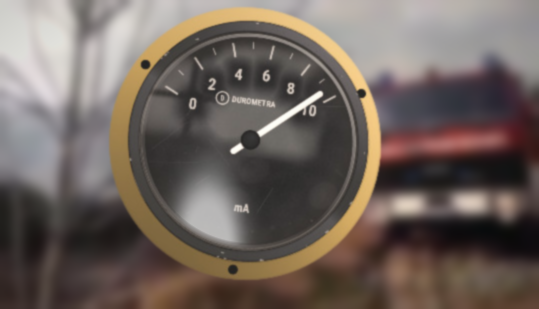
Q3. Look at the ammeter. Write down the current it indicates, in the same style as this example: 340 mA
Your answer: 9.5 mA
